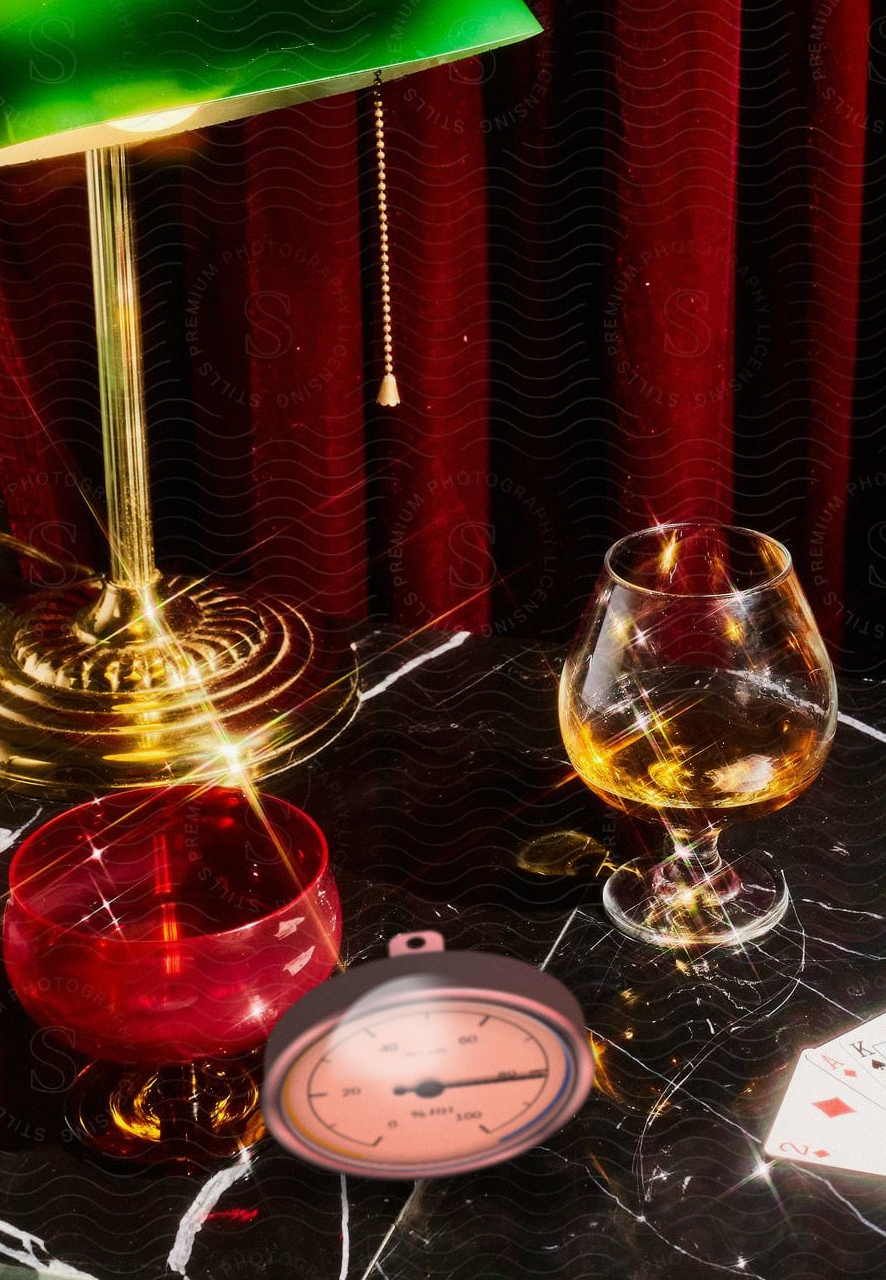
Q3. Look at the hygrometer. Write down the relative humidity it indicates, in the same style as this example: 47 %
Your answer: 80 %
